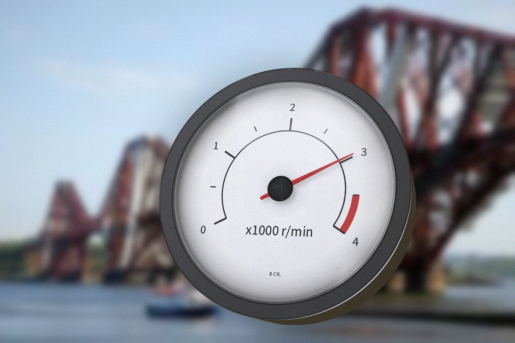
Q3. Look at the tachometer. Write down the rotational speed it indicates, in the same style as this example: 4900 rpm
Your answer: 3000 rpm
